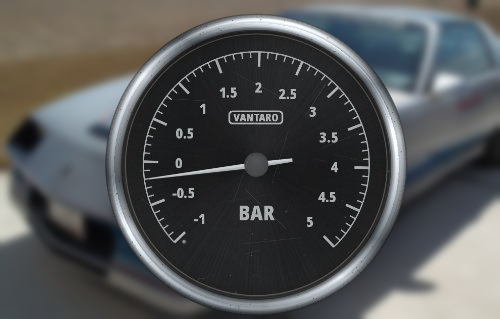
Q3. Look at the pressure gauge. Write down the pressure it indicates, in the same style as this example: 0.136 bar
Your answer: -0.2 bar
